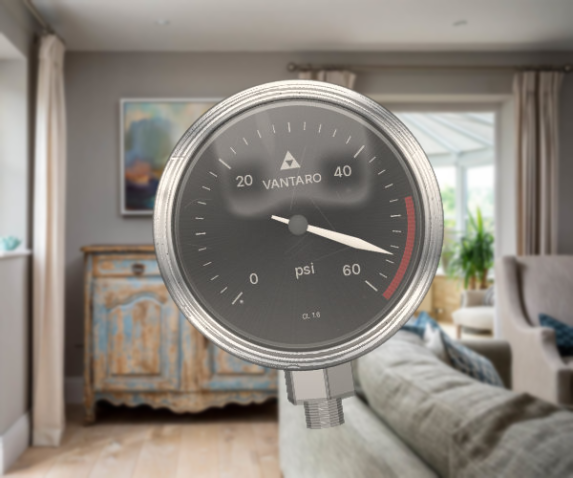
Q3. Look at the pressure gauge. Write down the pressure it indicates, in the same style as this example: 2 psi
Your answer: 55 psi
